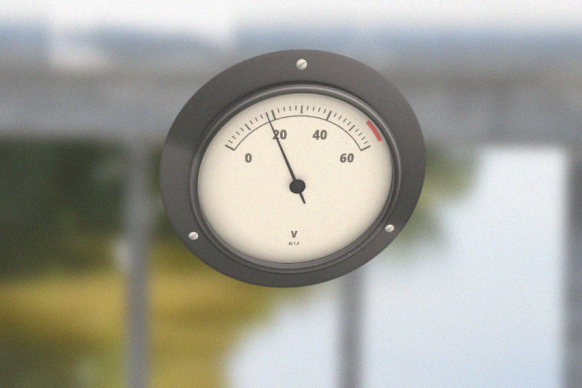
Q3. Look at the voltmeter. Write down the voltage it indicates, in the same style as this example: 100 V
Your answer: 18 V
